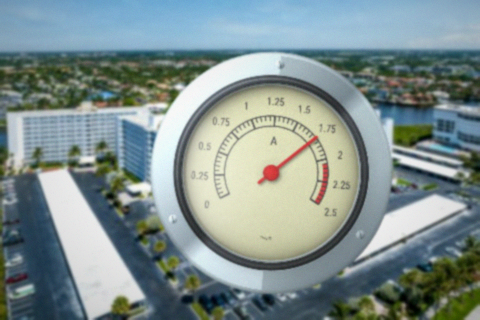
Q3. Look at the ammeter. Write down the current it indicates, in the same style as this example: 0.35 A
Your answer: 1.75 A
